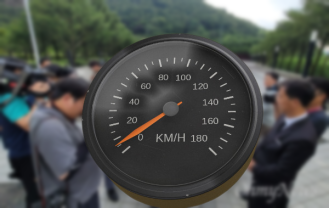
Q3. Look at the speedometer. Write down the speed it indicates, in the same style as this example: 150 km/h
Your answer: 5 km/h
